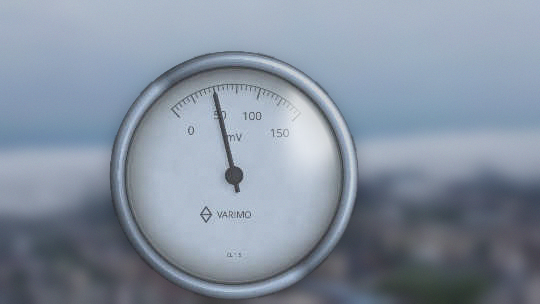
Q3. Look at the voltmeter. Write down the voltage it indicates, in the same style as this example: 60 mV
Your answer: 50 mV
